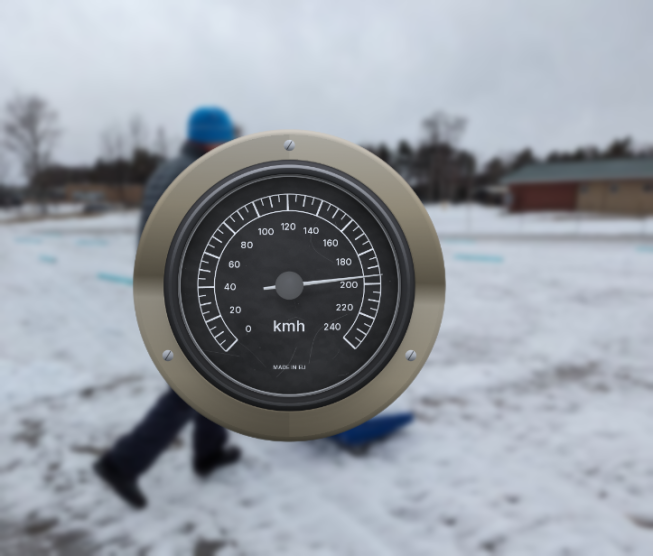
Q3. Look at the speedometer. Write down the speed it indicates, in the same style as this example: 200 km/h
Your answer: 195 km/h
